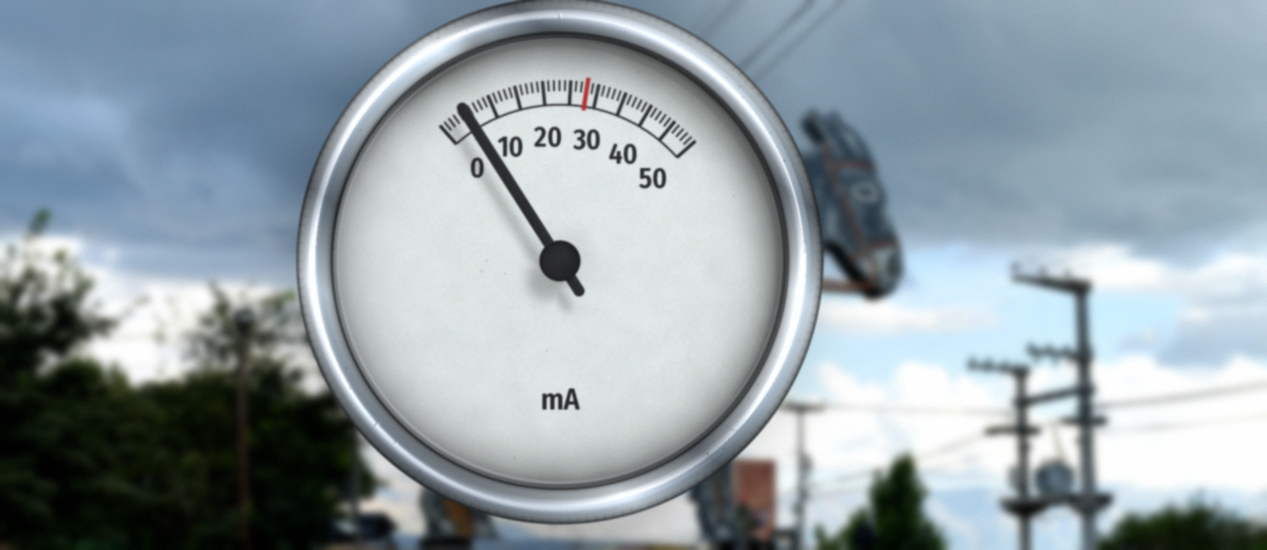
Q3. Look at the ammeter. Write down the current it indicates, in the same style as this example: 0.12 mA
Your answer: 5 mA
